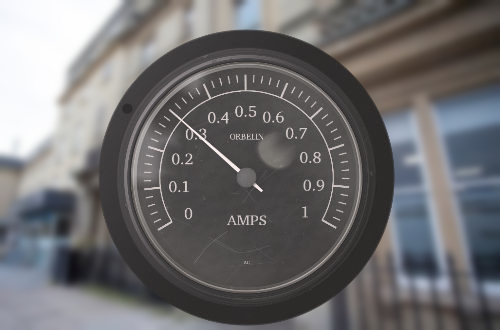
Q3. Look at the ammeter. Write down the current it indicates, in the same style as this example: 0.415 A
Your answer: 0.3 A
